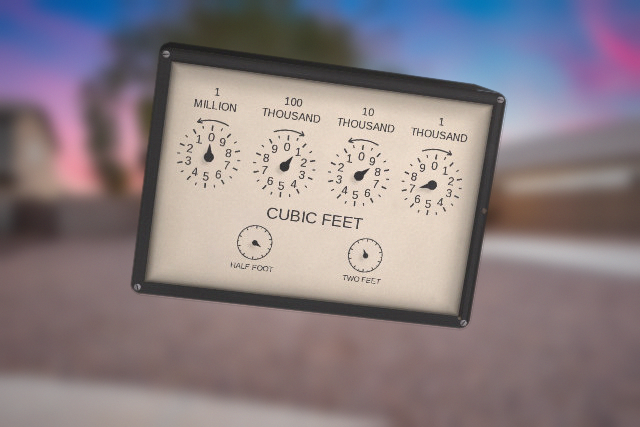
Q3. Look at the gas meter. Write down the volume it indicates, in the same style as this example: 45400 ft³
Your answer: 8700 ft³
